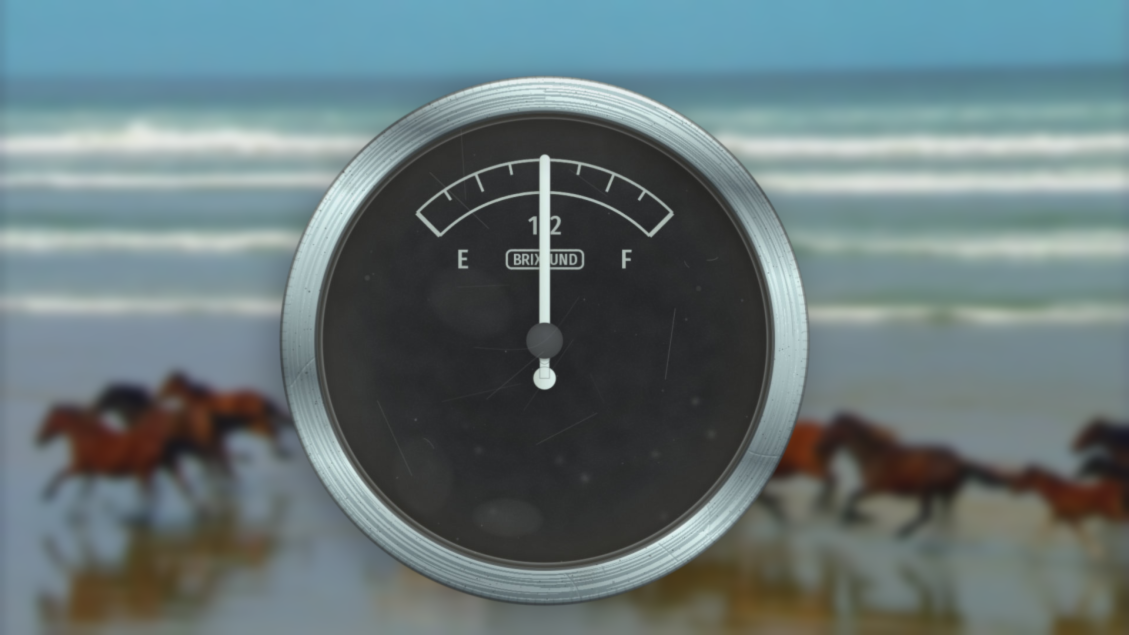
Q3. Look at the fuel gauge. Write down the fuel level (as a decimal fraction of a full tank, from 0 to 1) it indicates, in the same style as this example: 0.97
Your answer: 0.5
